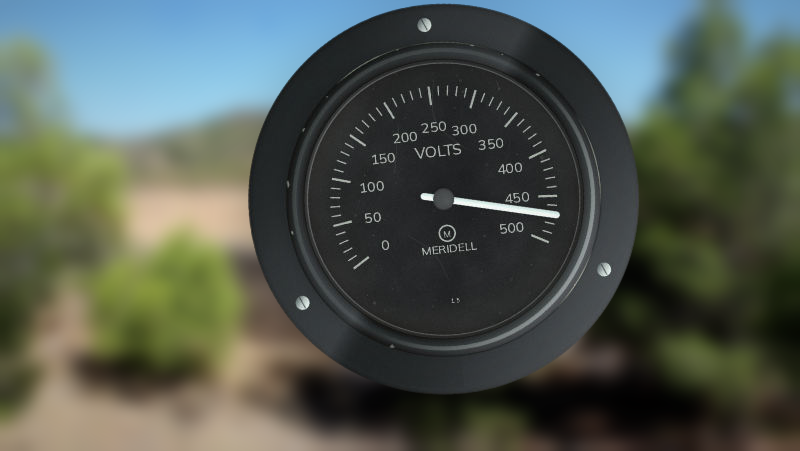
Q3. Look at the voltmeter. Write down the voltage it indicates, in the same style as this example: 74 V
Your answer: 470 V
